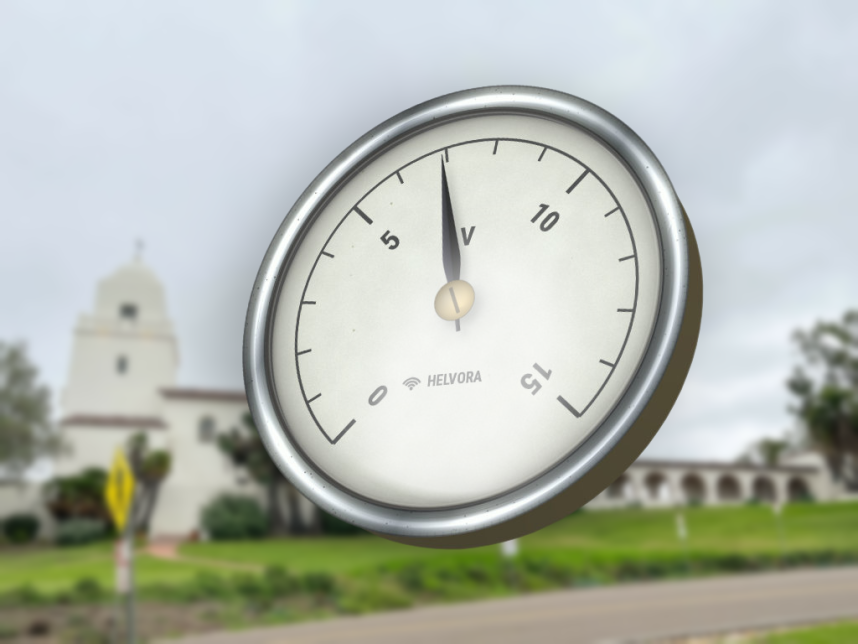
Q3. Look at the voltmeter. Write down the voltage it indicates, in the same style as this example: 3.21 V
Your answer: 7 V
